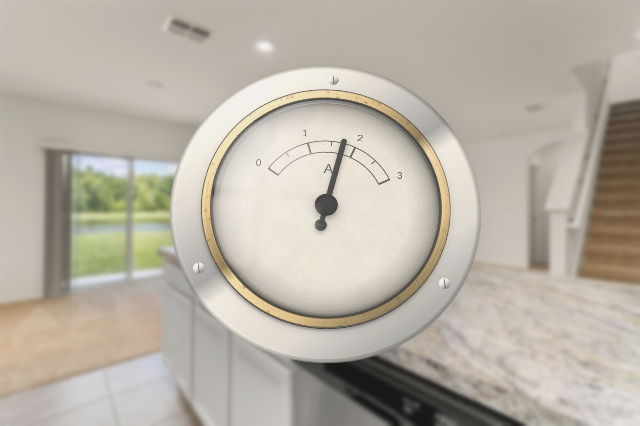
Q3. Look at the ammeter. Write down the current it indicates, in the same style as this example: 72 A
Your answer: 1.75 A
